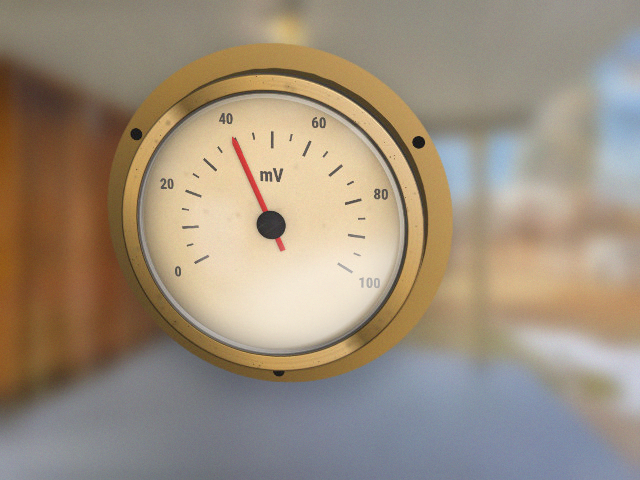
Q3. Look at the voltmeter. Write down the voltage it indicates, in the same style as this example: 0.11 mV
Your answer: 40 mV
